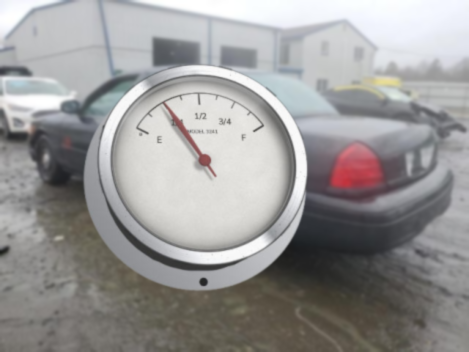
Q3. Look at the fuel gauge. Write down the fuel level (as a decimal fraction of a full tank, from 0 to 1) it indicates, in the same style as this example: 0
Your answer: 0.25
